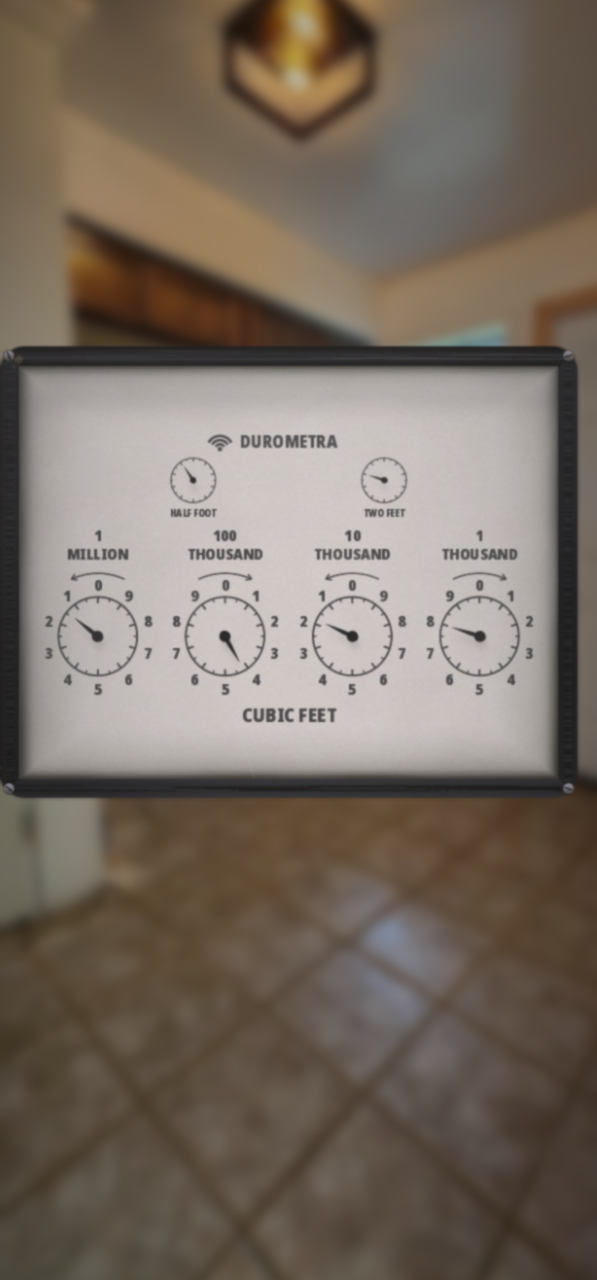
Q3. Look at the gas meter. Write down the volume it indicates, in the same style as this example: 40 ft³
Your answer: 141800 ft³
